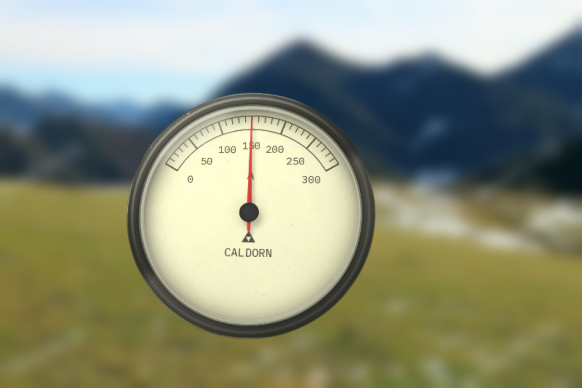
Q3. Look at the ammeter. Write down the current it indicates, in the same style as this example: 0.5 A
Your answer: 150 A
